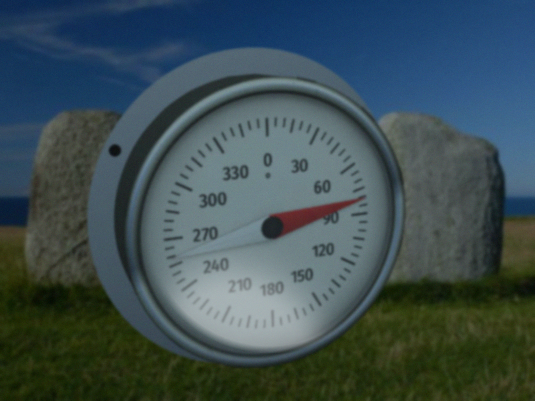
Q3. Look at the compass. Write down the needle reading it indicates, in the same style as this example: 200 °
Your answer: 80 °
